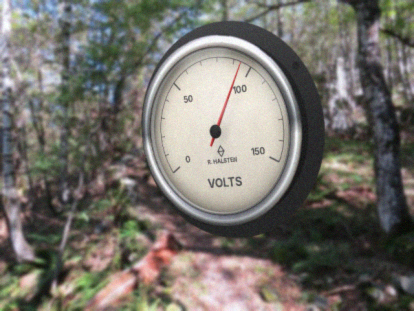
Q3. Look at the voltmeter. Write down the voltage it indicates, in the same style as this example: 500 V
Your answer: 95 V
